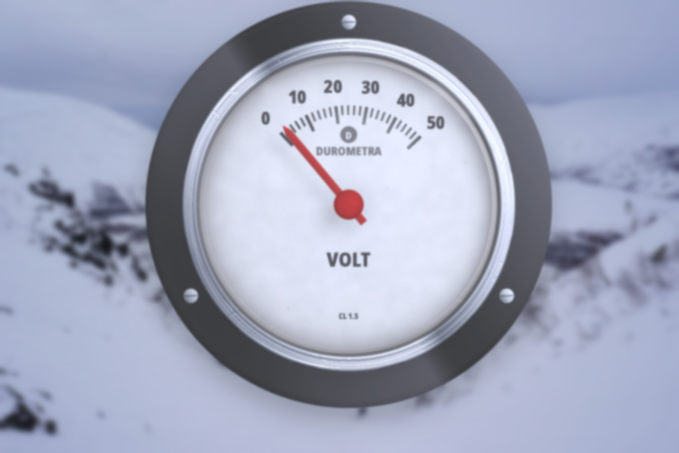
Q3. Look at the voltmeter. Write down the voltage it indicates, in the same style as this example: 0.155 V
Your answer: 2 V
